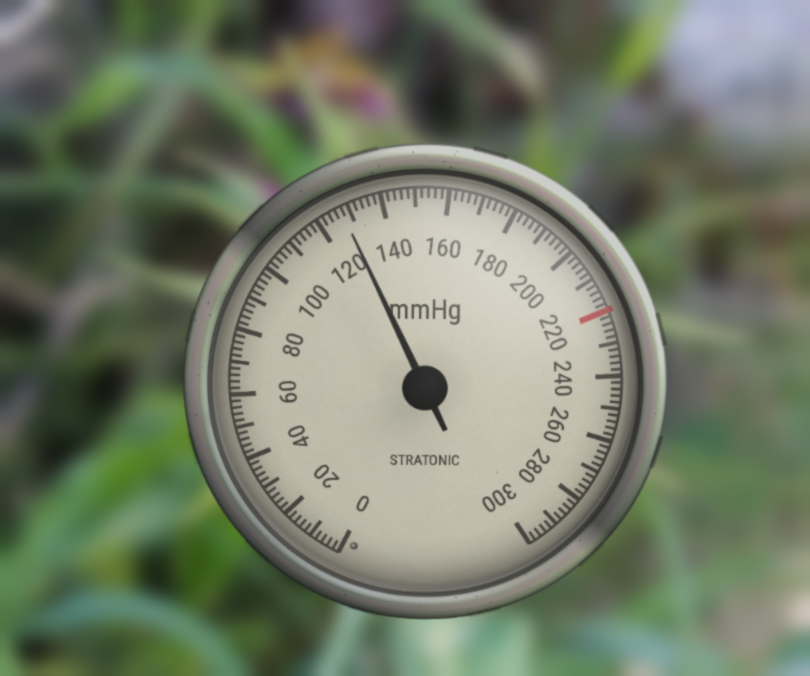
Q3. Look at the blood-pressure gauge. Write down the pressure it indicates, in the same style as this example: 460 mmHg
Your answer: 128 mmHg
